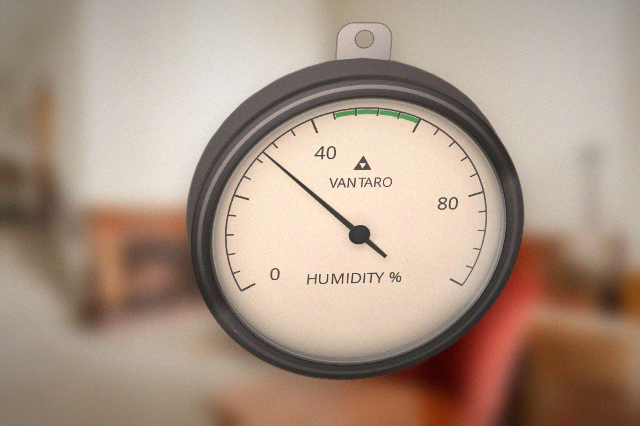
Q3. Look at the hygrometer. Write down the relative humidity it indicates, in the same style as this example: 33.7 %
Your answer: 30 %
